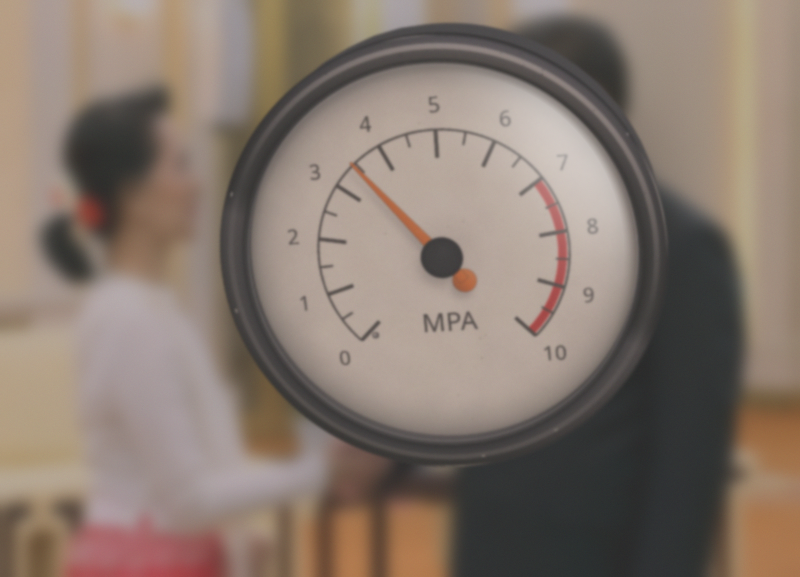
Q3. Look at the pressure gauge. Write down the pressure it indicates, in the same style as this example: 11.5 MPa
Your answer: 3.5 MPa
